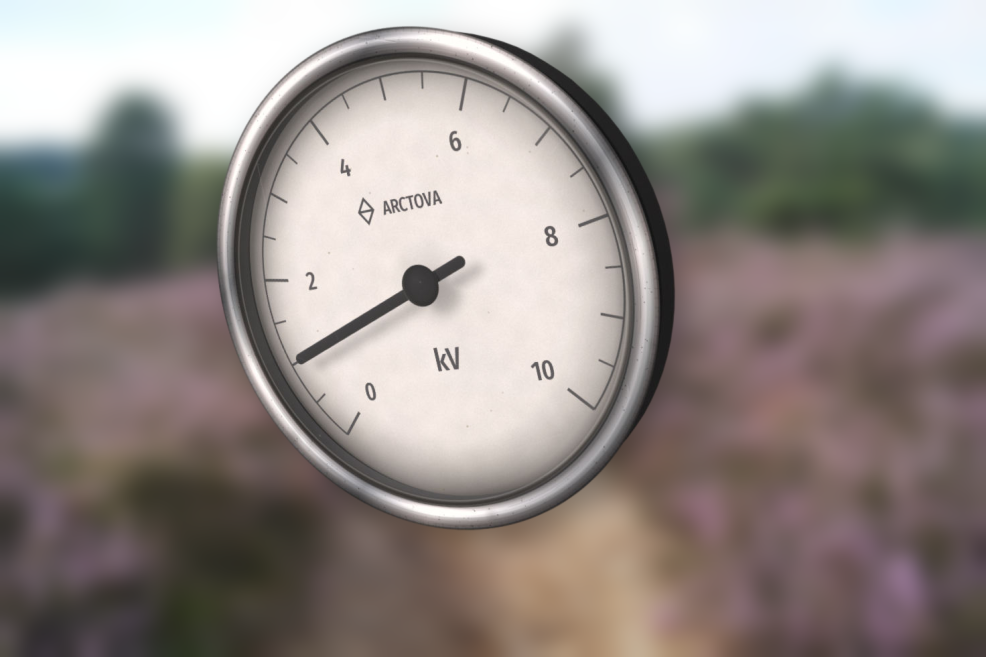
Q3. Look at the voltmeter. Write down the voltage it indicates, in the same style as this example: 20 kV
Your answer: 1 kV
